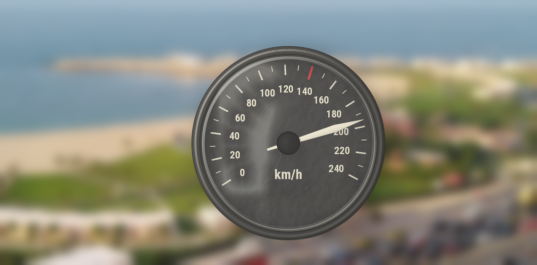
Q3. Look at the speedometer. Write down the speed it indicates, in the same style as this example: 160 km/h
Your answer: 195 km/h
